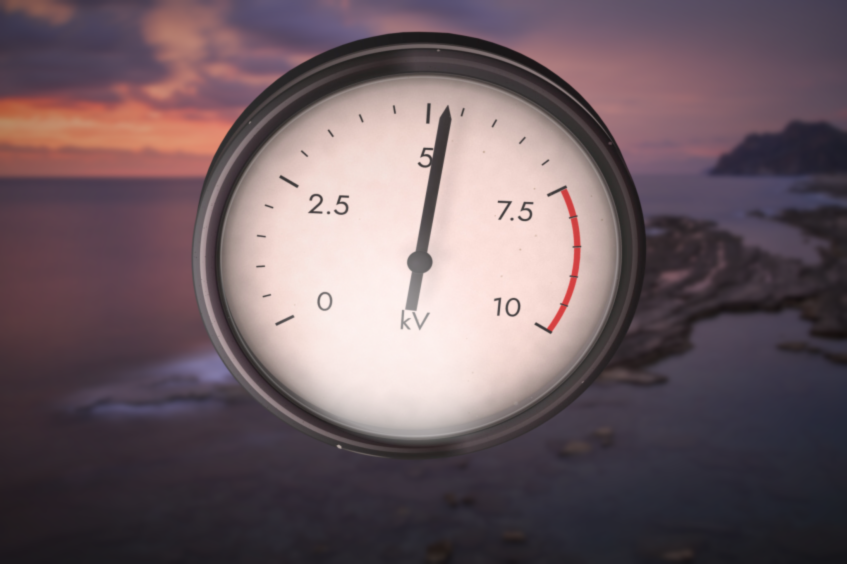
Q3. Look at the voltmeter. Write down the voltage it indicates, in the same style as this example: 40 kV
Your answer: 5.25 kV
